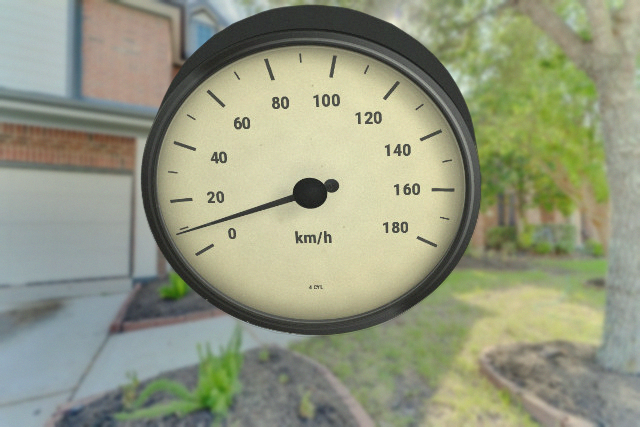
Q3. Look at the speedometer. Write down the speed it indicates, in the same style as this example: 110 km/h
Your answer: 10 km/h
